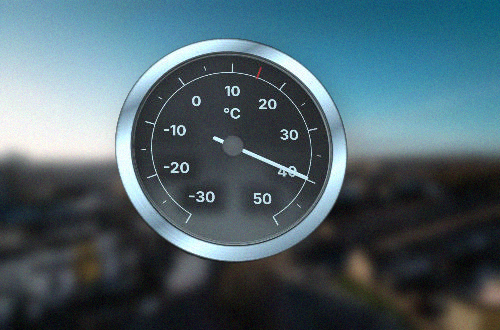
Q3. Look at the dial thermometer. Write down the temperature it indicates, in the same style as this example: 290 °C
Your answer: 40 °C
